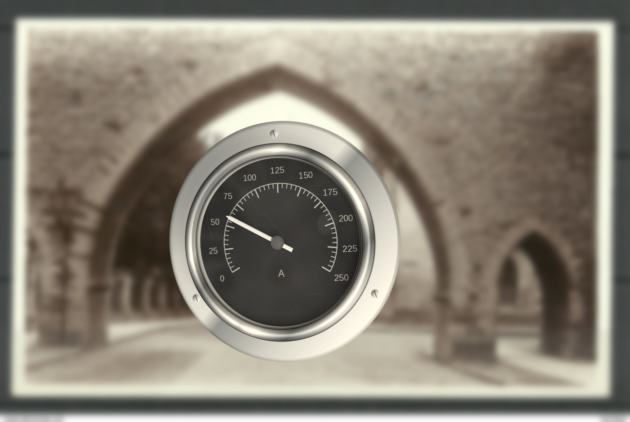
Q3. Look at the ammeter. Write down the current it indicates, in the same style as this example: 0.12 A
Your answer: 60 A
